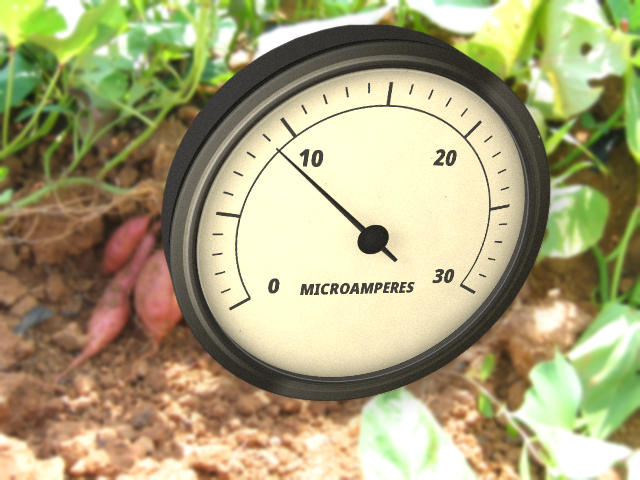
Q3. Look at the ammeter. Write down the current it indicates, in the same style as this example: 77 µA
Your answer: 9 µA
